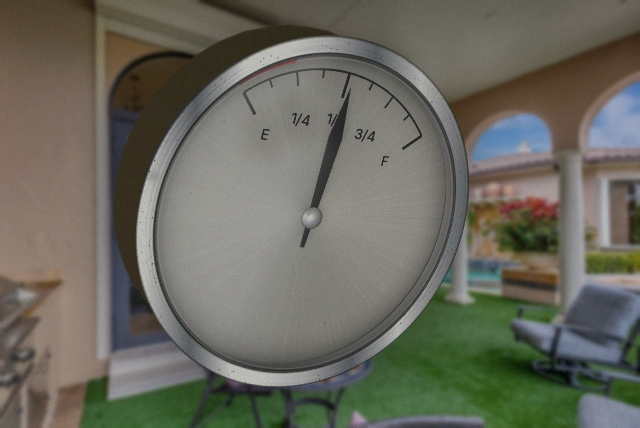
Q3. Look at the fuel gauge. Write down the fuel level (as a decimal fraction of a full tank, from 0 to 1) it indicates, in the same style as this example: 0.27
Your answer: 0.5
